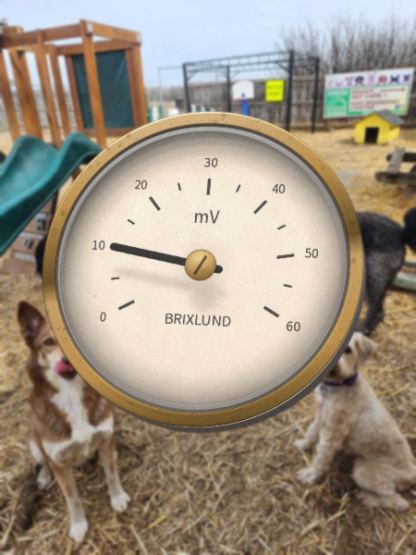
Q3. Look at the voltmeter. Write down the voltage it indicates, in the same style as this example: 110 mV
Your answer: 10 mV
